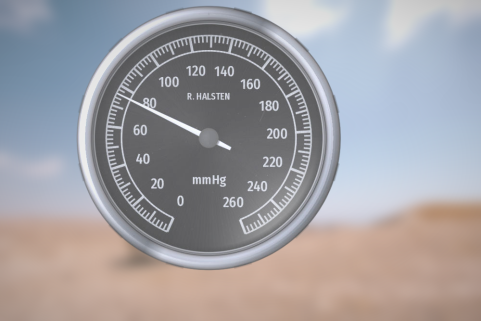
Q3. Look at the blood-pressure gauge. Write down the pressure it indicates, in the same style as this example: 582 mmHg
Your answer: 76 mmHg
